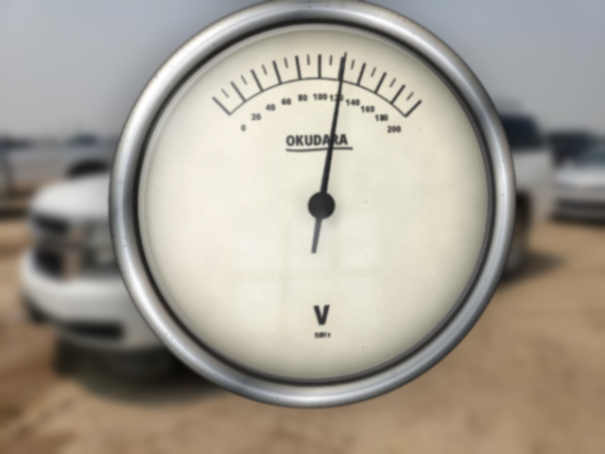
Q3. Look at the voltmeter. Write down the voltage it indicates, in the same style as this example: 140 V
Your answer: 120 V
